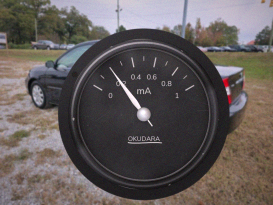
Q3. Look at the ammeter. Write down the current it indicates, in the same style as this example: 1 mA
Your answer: 0.2 mA
